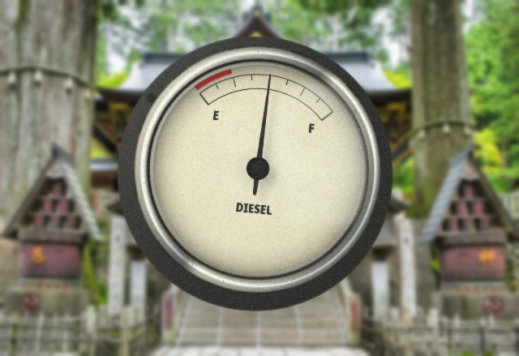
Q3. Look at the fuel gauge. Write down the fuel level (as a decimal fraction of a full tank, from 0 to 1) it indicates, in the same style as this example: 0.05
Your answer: 0.5
